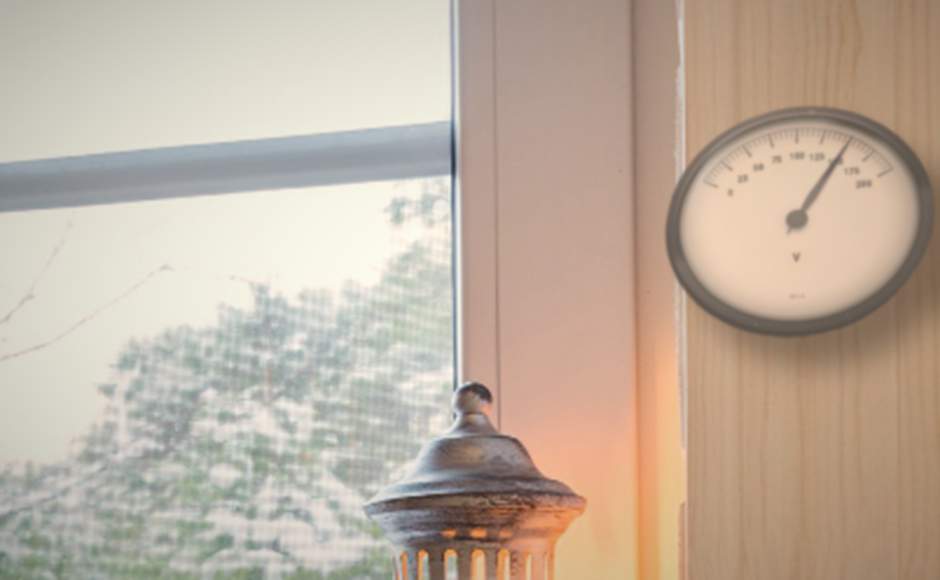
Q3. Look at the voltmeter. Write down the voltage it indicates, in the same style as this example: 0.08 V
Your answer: 150 V
